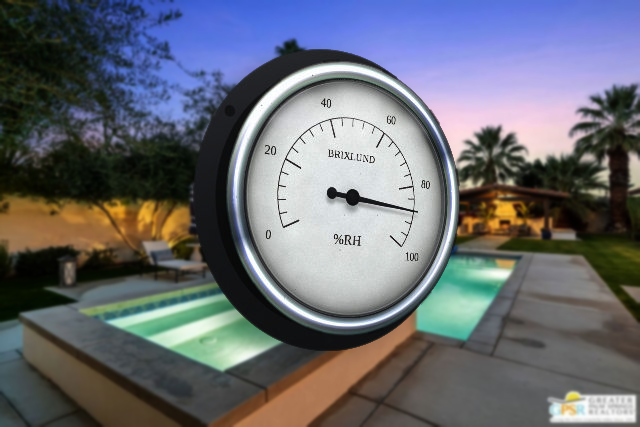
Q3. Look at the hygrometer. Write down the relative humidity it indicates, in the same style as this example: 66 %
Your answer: 88 %
